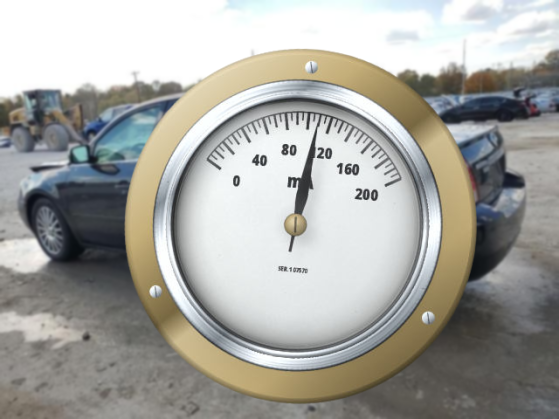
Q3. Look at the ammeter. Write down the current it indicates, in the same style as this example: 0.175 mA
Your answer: 110 mA
